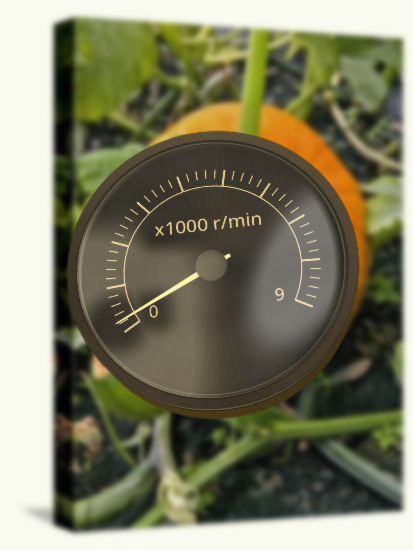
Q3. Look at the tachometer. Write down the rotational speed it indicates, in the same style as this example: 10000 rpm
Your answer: 200 rpm
